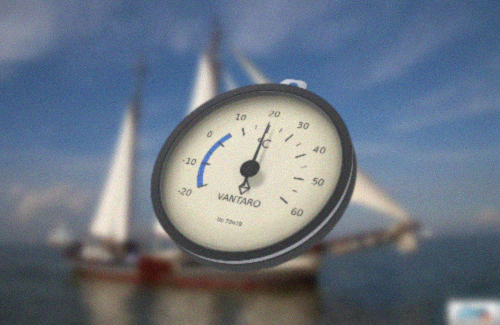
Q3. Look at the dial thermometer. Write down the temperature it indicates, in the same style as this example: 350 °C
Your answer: 20 °C
